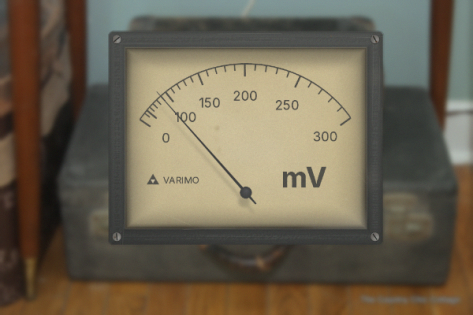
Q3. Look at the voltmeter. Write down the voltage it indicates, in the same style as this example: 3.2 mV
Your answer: 90 mV
